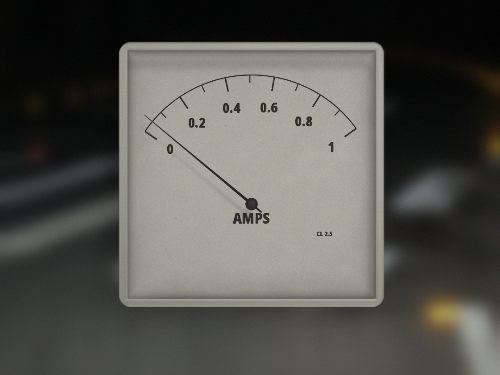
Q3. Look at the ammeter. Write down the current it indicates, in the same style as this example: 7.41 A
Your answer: 0.05 A
